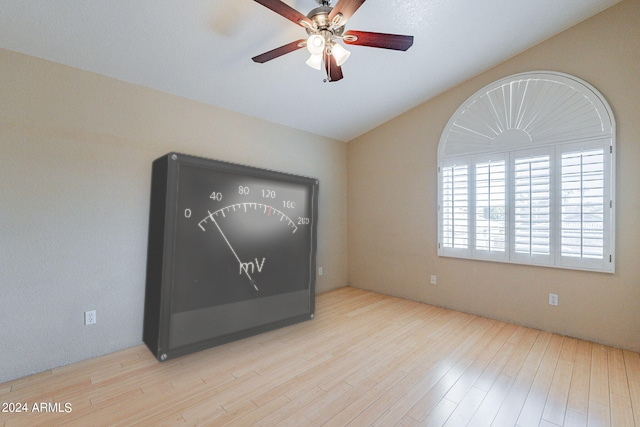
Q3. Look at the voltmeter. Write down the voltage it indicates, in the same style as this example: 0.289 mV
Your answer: 20 mV
